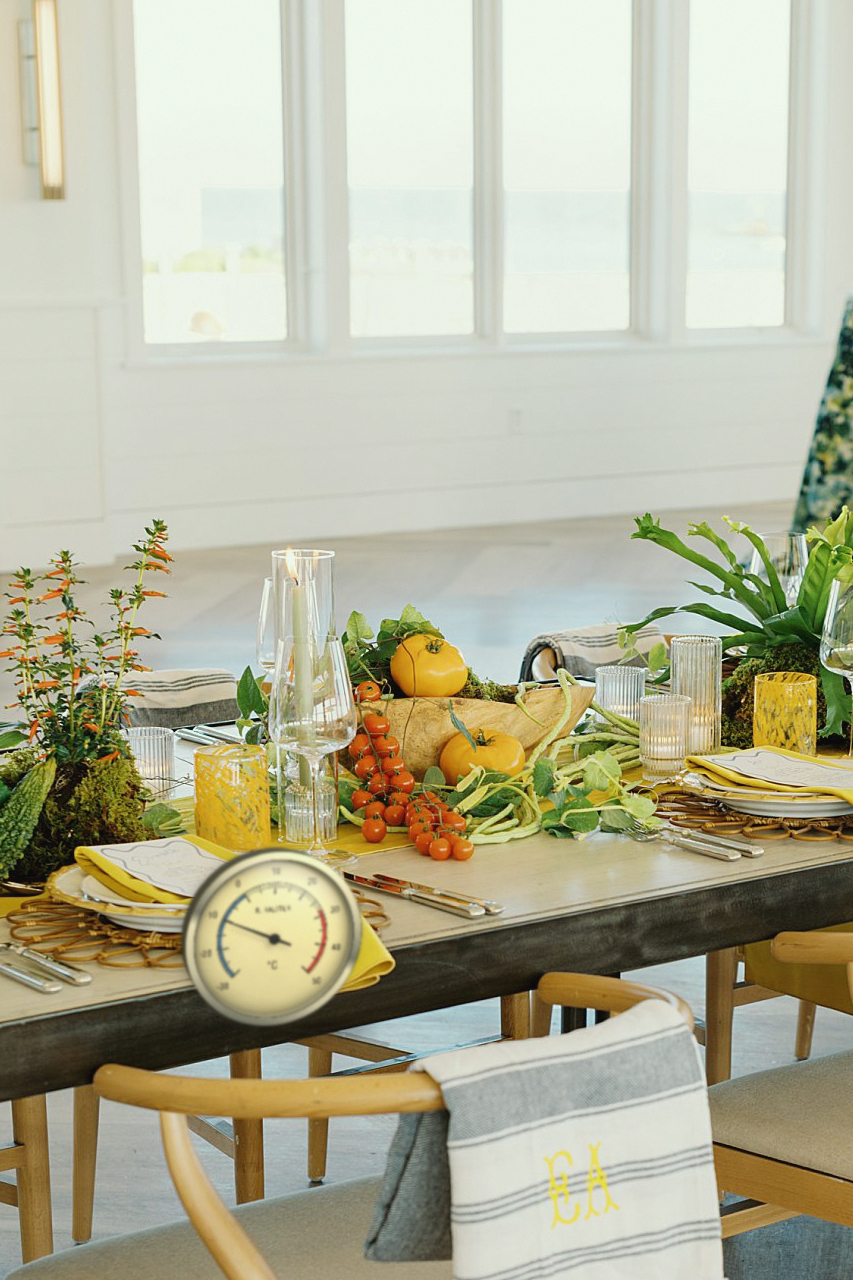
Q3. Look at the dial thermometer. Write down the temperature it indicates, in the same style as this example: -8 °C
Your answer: -10 °C
